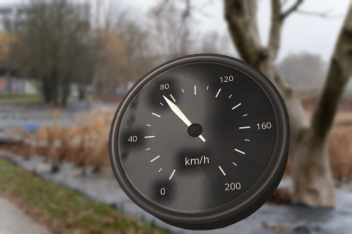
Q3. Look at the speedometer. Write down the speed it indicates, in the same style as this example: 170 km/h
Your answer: 75 km/h
